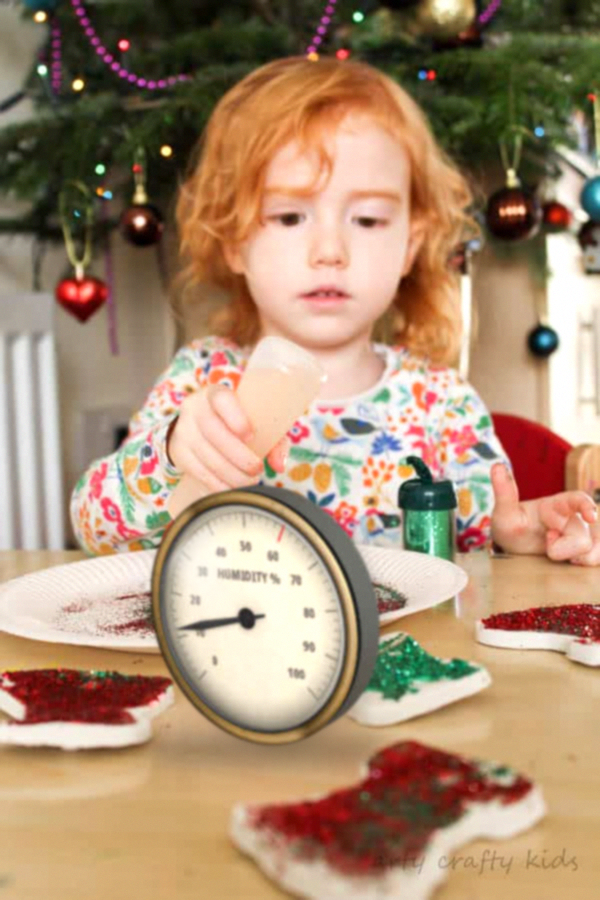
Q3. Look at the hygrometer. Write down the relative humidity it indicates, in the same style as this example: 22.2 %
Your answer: 12 %
